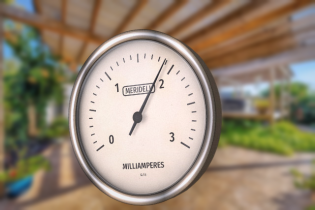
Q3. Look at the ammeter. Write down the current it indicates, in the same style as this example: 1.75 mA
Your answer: 1.9 mA
